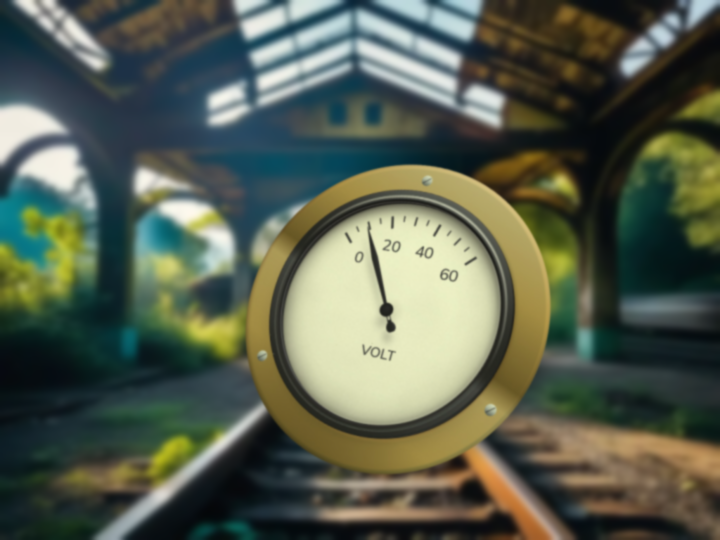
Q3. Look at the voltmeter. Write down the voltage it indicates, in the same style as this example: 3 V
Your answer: 10 V
